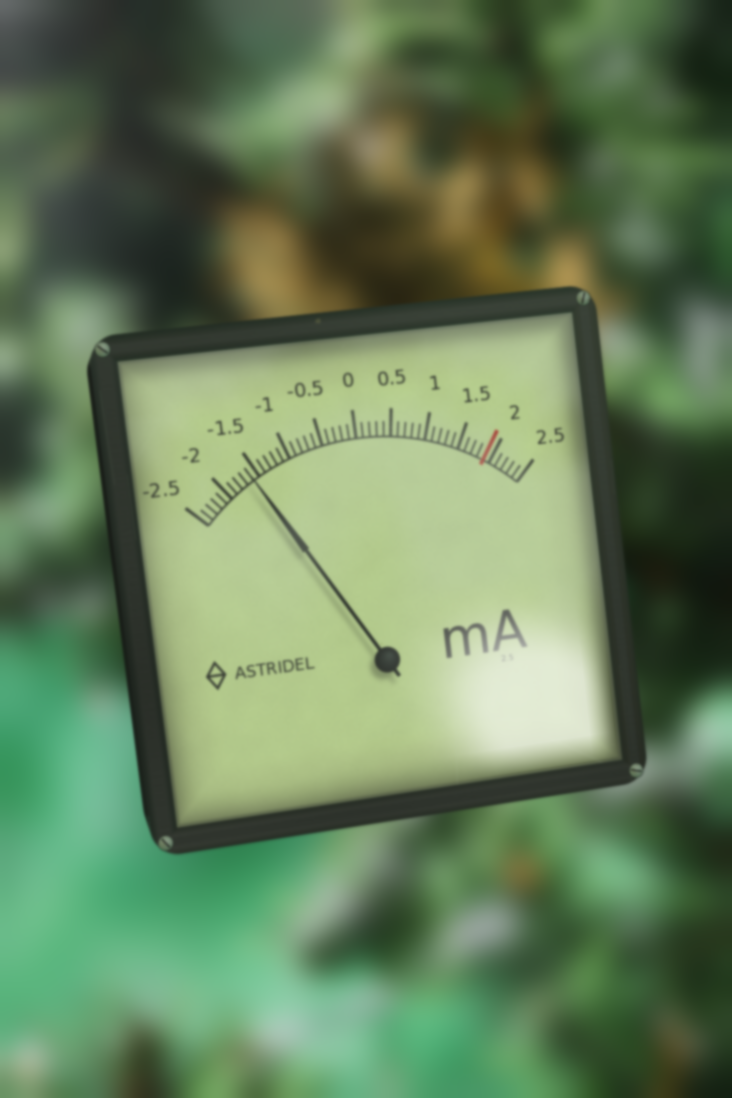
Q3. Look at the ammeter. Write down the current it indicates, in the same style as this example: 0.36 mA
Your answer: -1.6 mA
